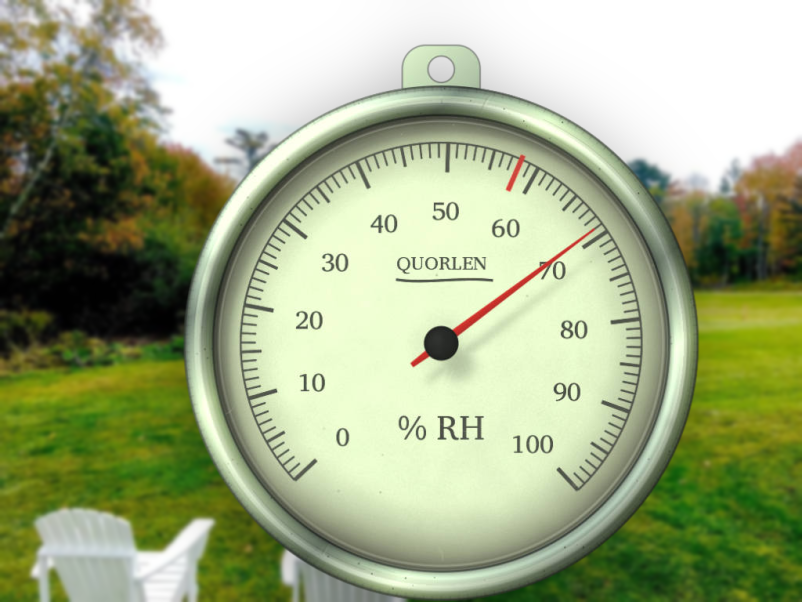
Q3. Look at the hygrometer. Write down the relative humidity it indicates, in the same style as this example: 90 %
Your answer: 69 %
